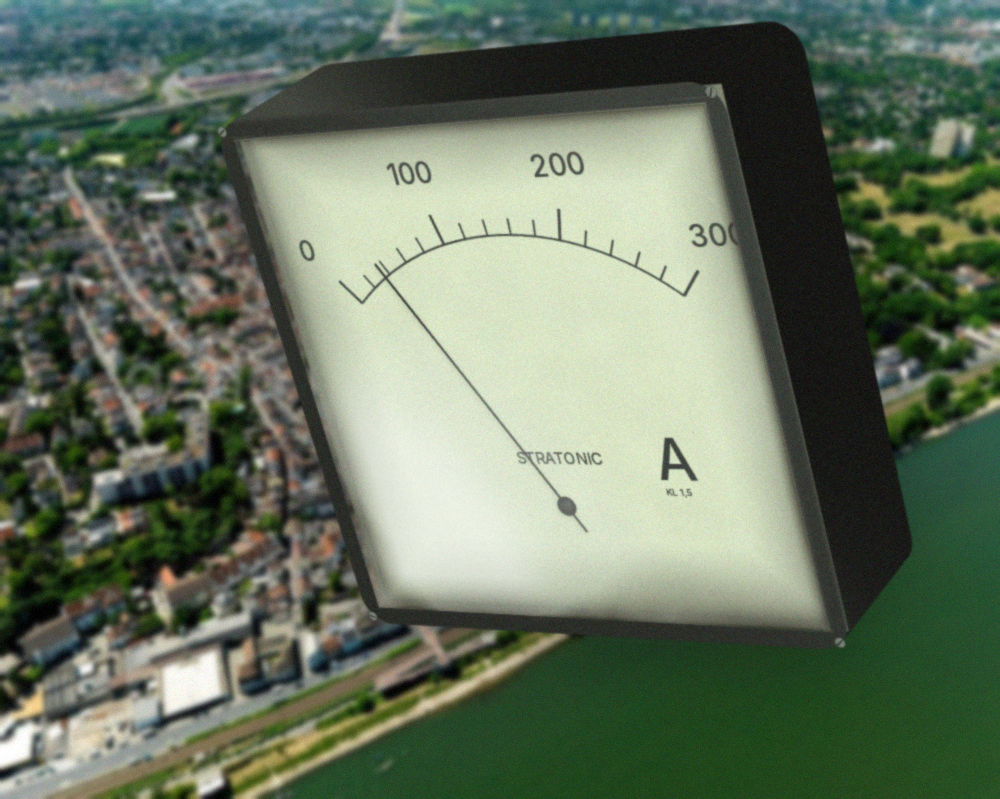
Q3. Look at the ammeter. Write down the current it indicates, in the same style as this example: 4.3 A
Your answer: 40 A
